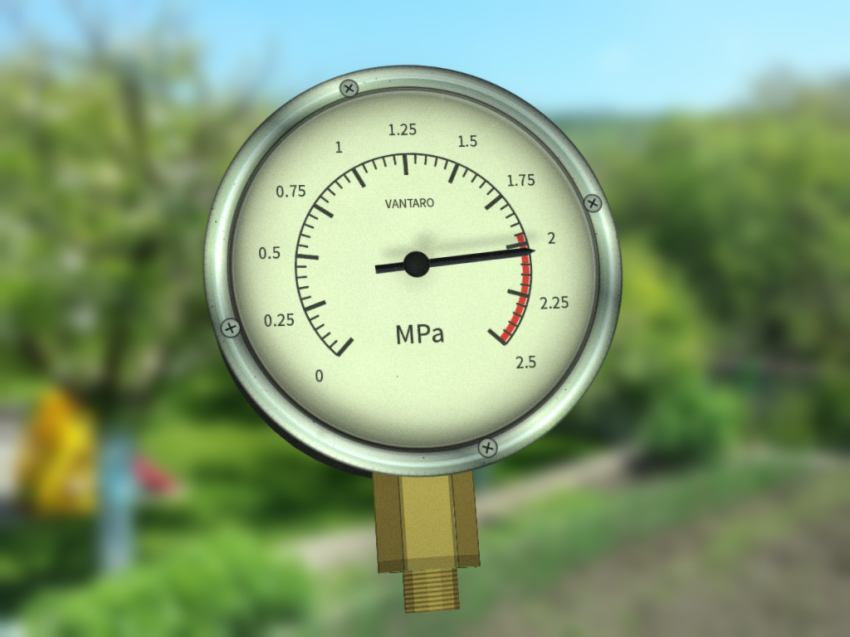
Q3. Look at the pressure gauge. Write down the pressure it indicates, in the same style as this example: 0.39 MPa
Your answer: 2.05 MPa
